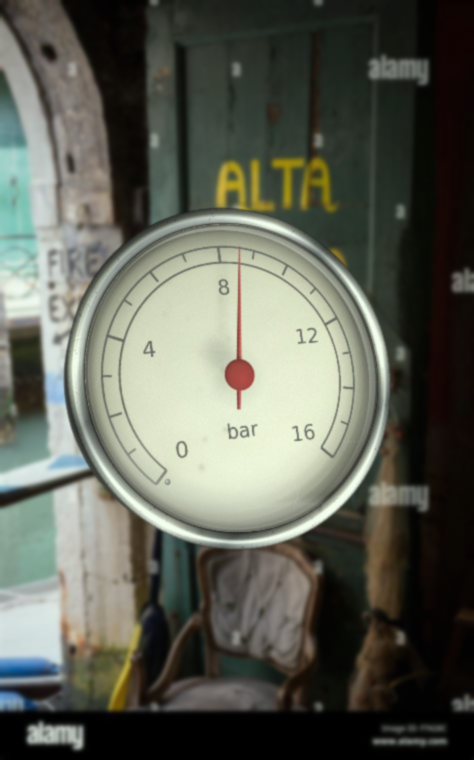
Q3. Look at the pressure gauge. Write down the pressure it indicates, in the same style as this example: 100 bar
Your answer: 8.5 bar
